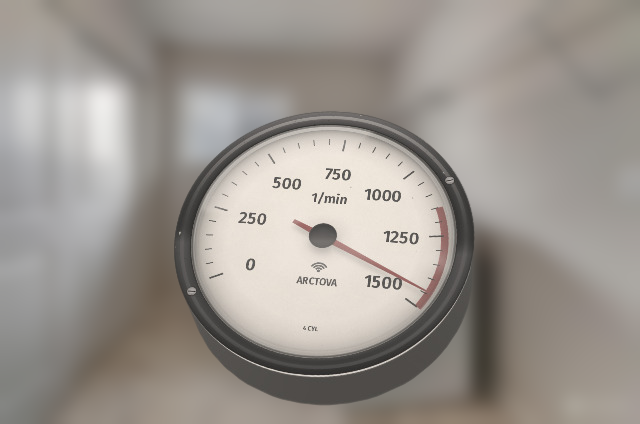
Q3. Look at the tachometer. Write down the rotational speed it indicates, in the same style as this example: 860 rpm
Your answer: 1450 rpm
